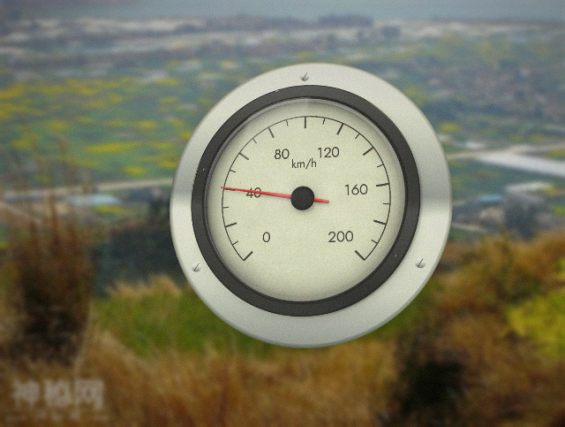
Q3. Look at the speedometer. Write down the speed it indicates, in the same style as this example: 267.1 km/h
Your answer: 40 km/h
